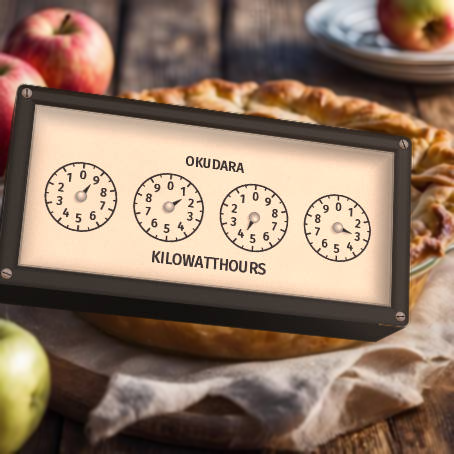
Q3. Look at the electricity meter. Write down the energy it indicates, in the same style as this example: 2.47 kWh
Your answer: 9143 kWh
